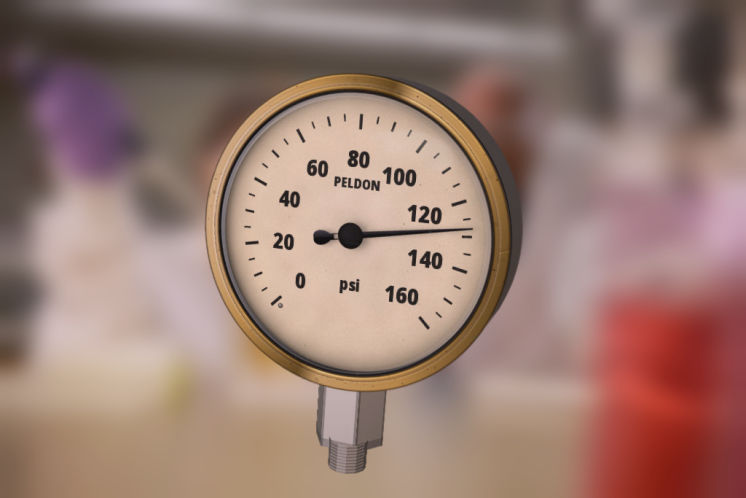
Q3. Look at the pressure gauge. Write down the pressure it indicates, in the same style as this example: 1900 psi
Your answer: 127.5 psi
